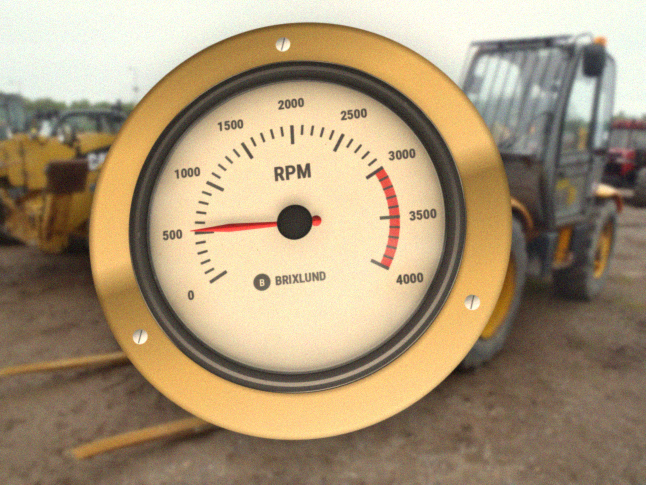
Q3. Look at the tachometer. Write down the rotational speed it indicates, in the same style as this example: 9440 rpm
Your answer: 500 rpm
